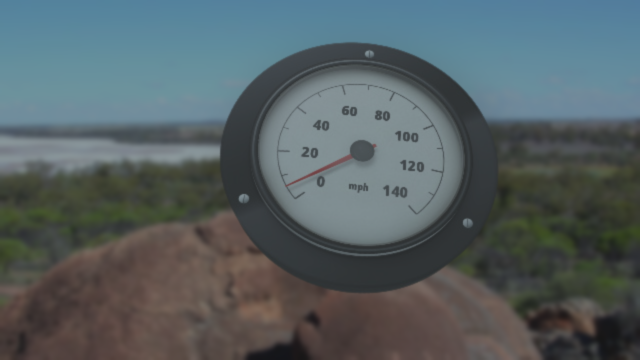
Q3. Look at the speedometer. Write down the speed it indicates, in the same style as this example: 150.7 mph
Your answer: 5 mph
